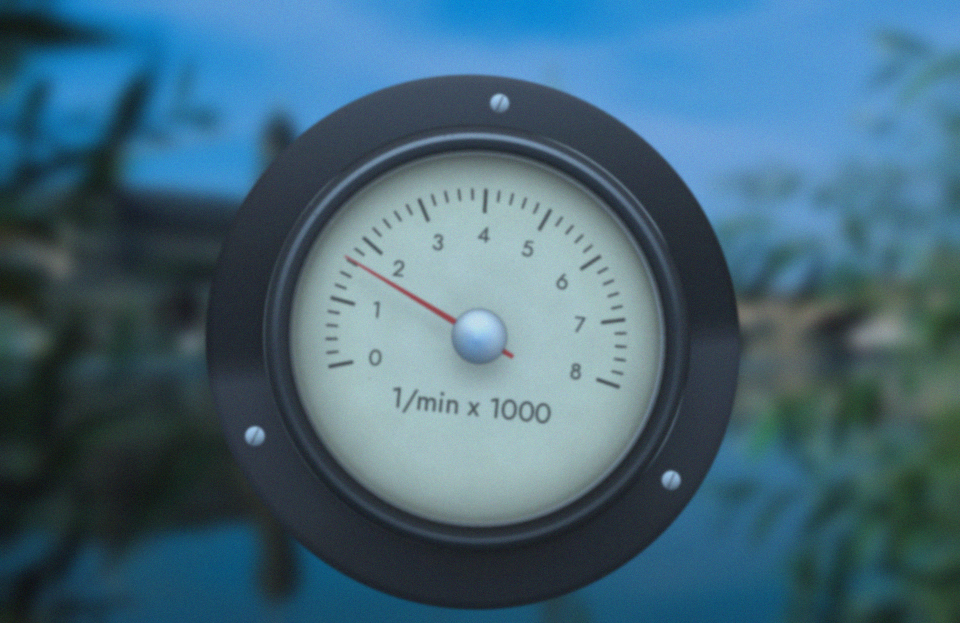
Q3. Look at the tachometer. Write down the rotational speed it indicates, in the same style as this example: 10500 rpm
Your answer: 1600 rpm
